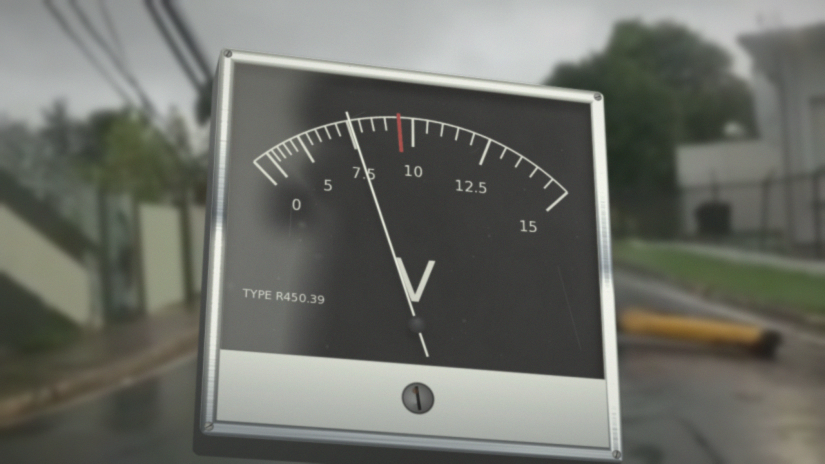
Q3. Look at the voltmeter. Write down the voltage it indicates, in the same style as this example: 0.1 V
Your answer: 7.5 V
